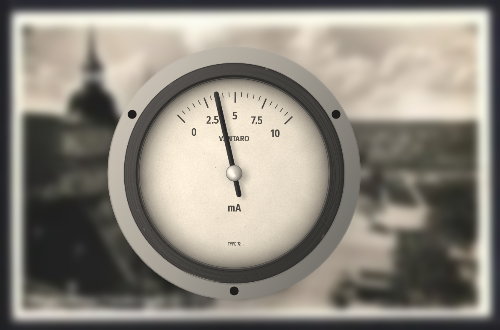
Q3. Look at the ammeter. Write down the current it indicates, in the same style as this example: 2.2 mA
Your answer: 3.5 mA
